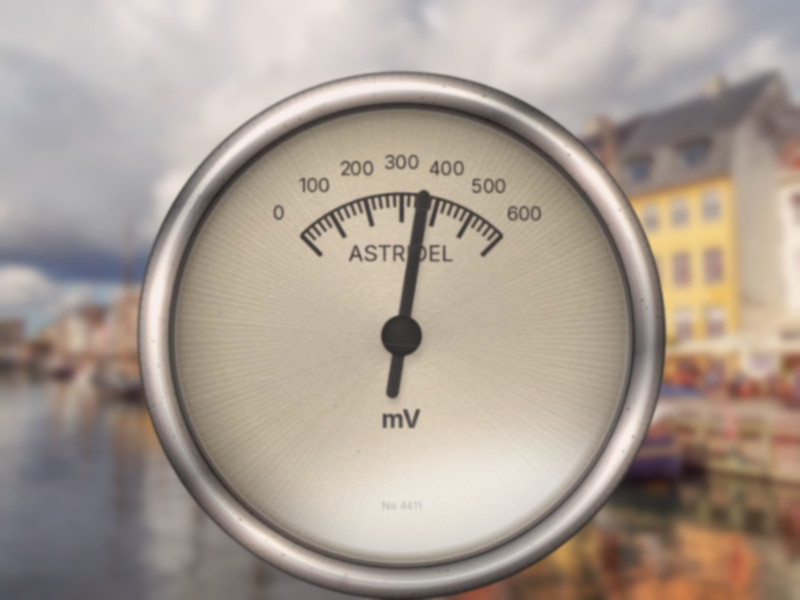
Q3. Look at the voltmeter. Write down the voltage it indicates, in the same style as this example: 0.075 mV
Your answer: 360 mV
